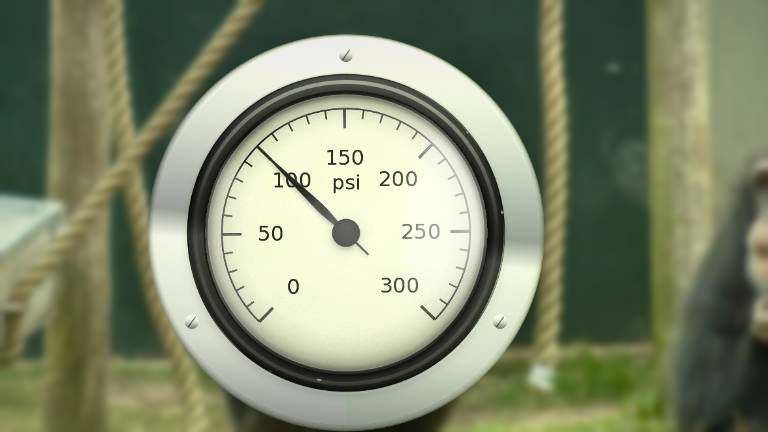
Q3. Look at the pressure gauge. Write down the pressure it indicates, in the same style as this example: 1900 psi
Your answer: 100 psi
